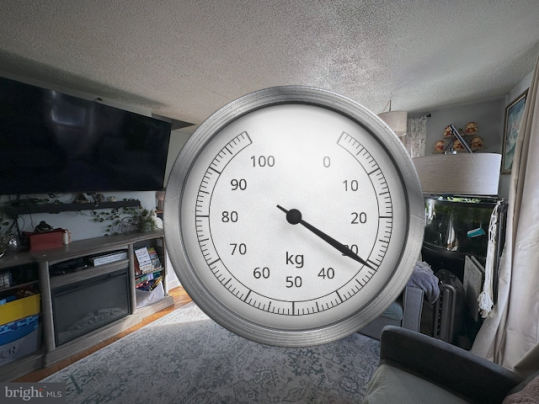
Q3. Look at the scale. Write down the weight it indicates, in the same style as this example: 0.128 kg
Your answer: 31 kg
